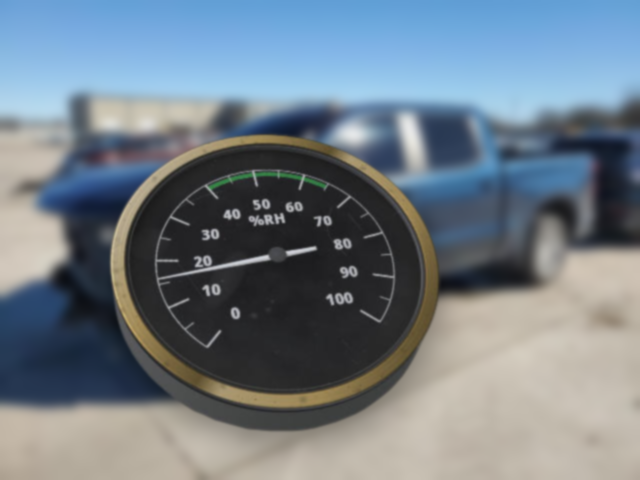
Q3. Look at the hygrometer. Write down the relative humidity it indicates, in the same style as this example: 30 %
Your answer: 15 %
